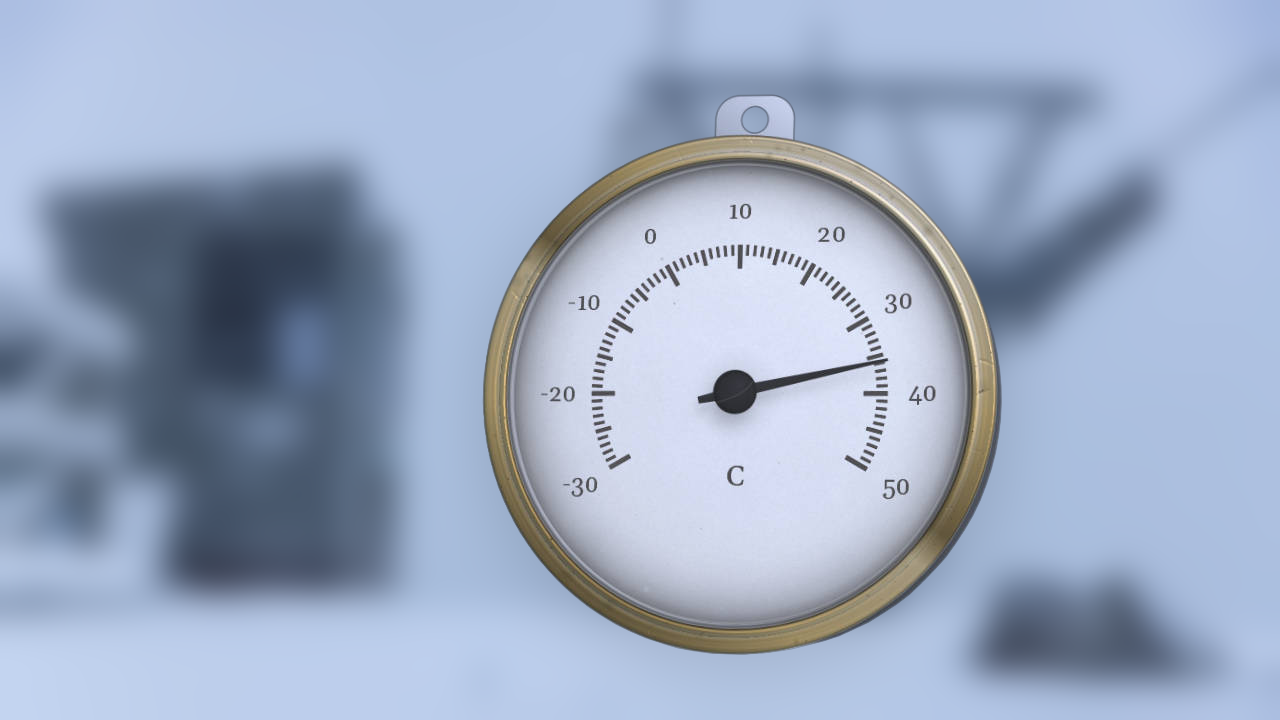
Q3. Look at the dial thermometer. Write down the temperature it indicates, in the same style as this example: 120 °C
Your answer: 36 °C
